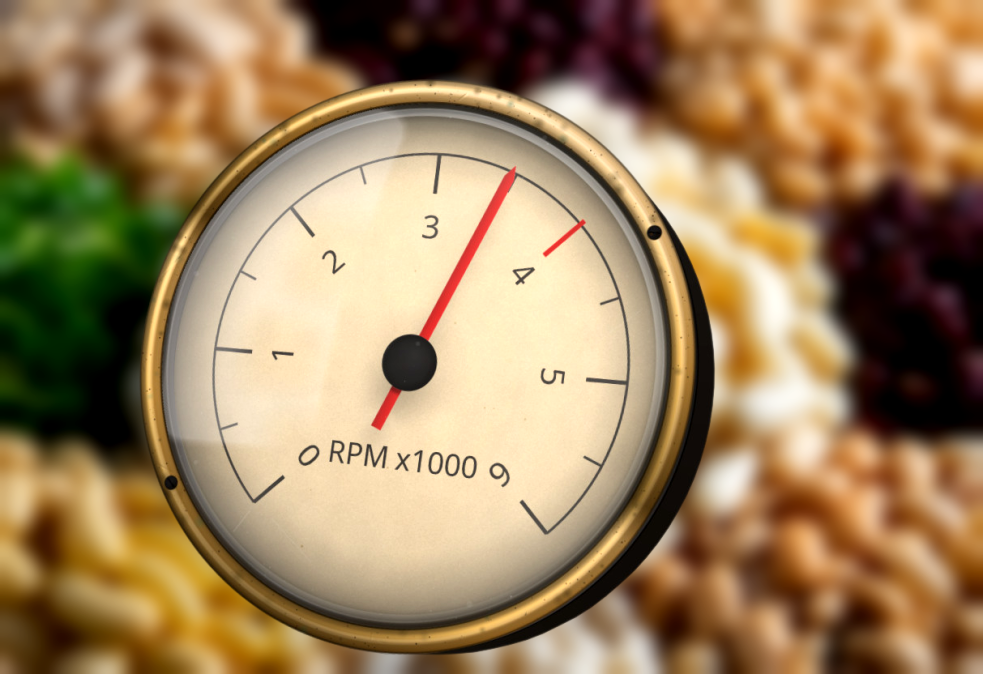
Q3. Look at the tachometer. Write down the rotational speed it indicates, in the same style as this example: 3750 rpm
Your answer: 3500 rpm
